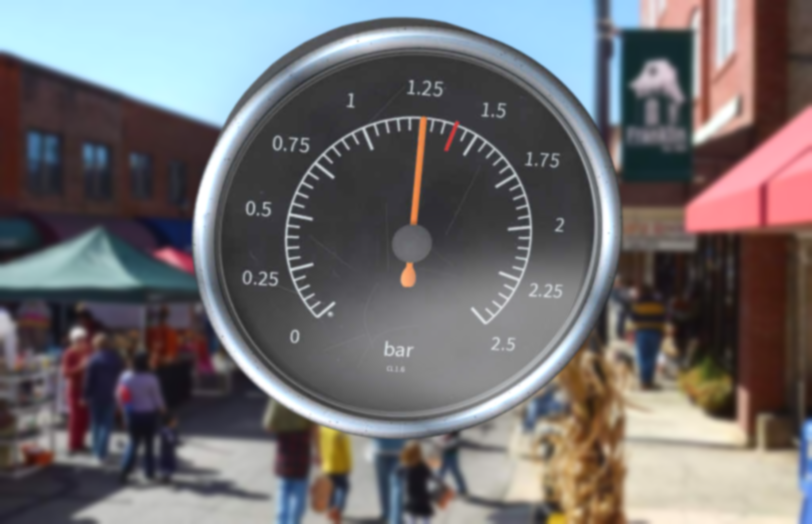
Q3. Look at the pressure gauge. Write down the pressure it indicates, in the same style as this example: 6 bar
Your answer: 1.25 bar
